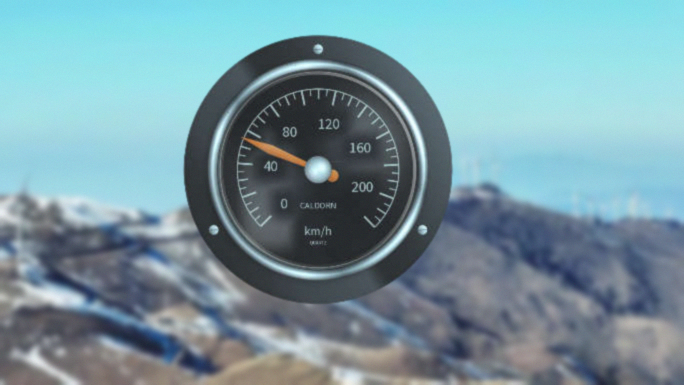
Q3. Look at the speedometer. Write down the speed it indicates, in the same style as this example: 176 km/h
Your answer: 55 km/h
